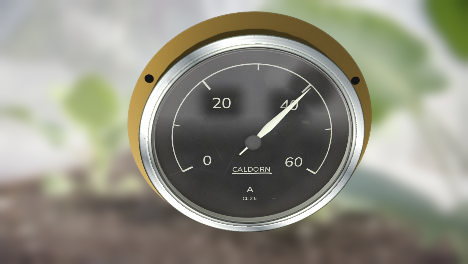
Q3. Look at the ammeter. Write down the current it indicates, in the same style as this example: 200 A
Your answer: 40 A
